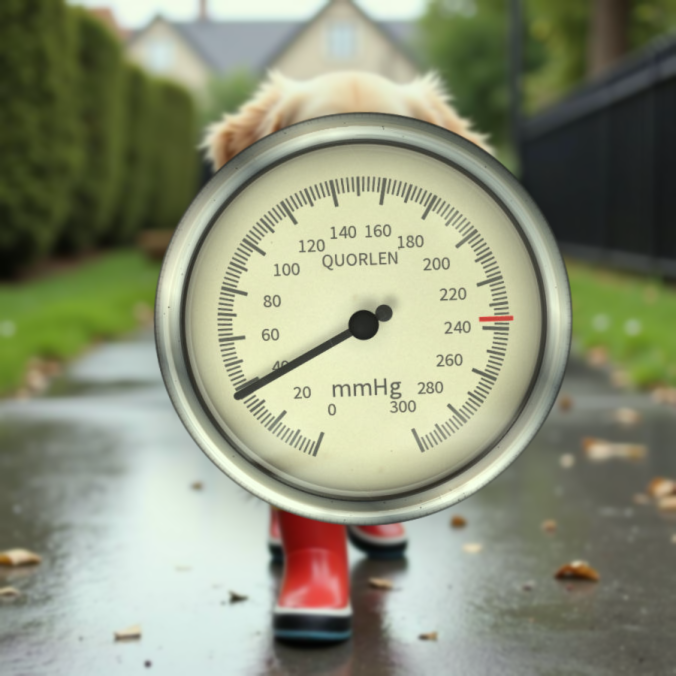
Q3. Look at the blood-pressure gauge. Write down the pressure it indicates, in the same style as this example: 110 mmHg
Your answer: 38 mmHg
